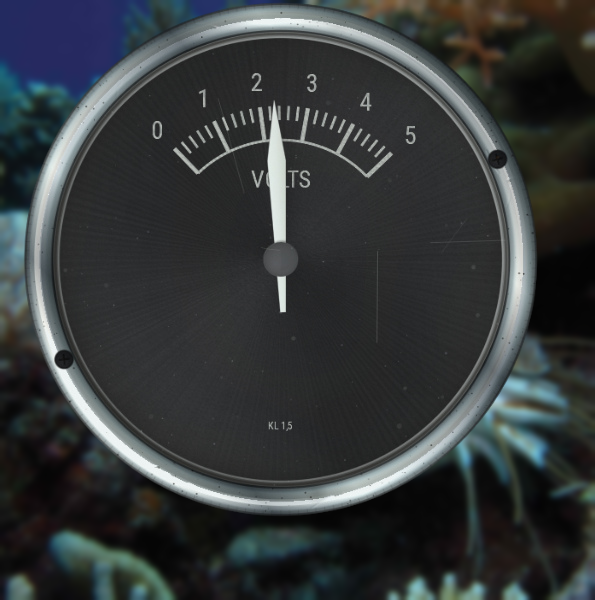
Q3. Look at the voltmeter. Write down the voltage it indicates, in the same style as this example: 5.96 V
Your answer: 2.3 V
